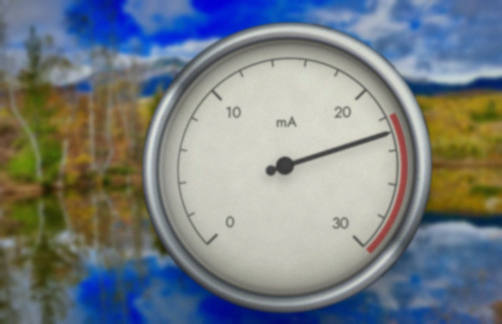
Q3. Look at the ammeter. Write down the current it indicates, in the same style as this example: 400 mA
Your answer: 23 mA
